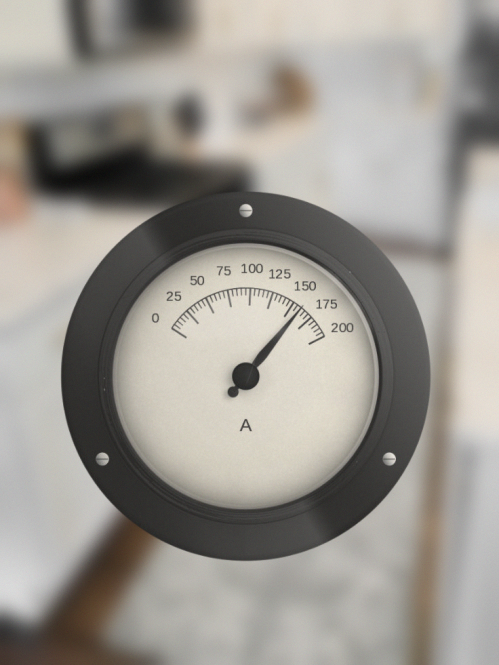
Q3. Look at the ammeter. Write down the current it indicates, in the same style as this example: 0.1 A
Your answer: 160 A
